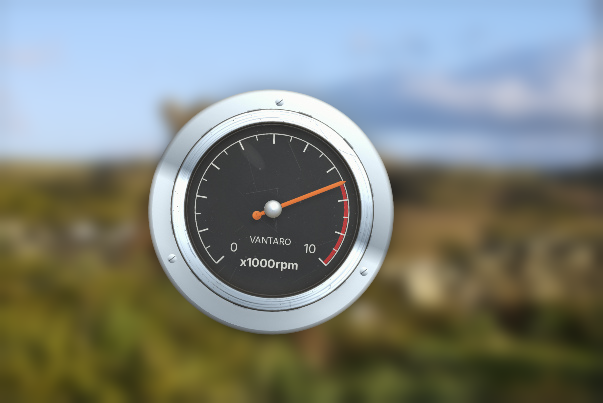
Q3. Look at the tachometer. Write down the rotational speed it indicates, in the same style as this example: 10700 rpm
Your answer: 7500 rpm
